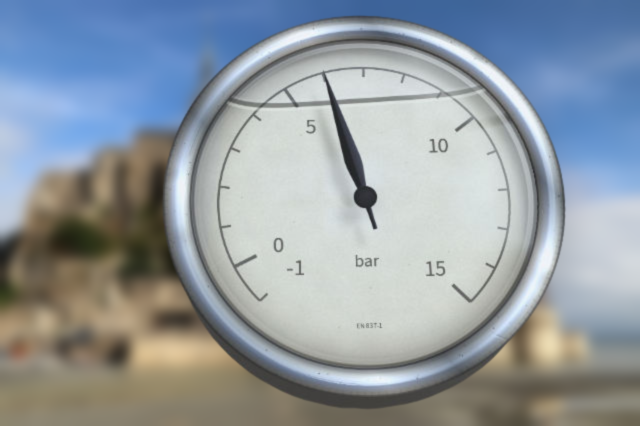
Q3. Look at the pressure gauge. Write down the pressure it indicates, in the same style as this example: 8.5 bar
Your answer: 6 bar
